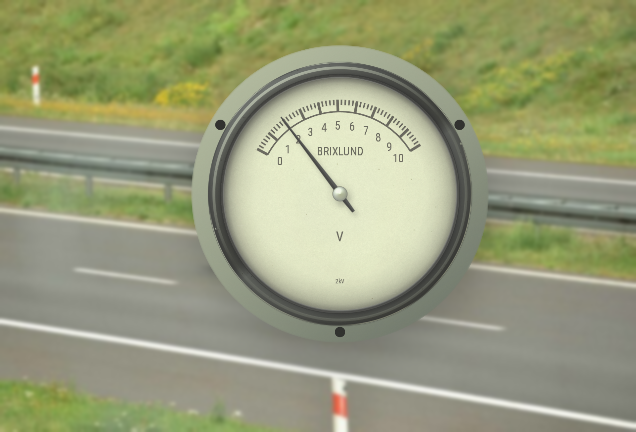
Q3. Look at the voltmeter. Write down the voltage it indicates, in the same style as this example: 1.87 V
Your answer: 2 V
